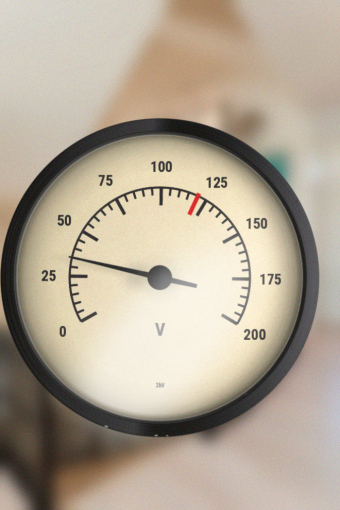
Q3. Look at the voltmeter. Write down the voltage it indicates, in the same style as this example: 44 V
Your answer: 35 V
